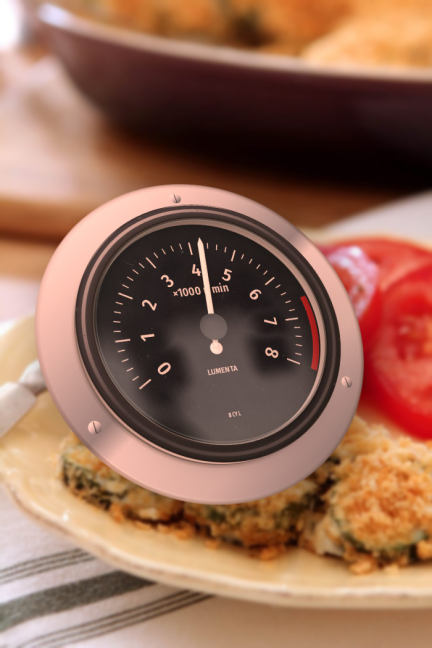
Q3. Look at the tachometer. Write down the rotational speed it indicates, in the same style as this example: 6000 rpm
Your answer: 4200 rpm
